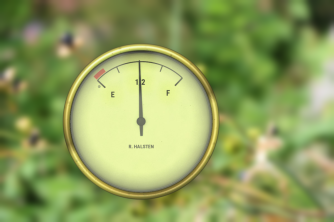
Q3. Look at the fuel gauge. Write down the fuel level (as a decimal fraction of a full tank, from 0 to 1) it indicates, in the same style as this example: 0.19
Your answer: 0.5
